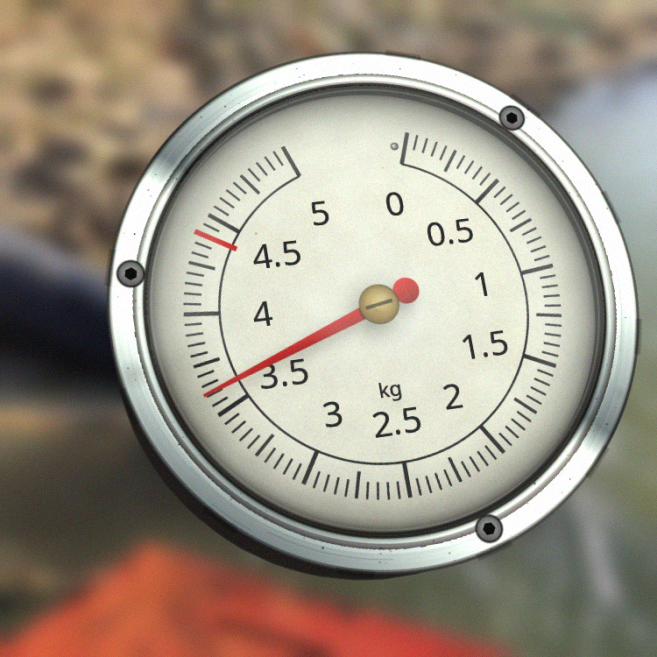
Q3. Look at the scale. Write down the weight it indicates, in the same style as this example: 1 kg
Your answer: 3.6 kg
